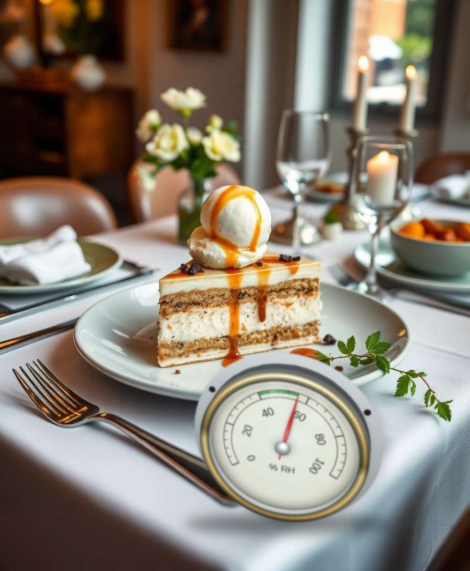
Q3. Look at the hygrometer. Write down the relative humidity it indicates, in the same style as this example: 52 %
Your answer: 56 %
